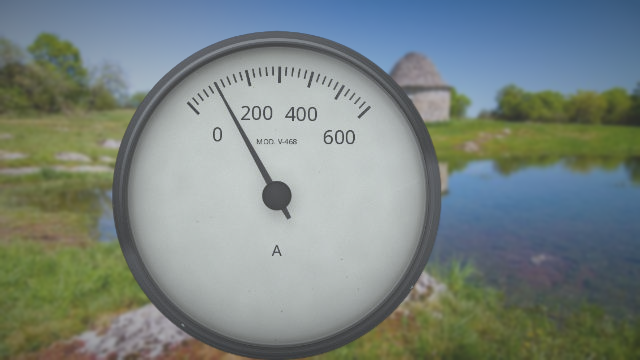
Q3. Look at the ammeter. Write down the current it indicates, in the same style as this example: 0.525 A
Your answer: 100 A
